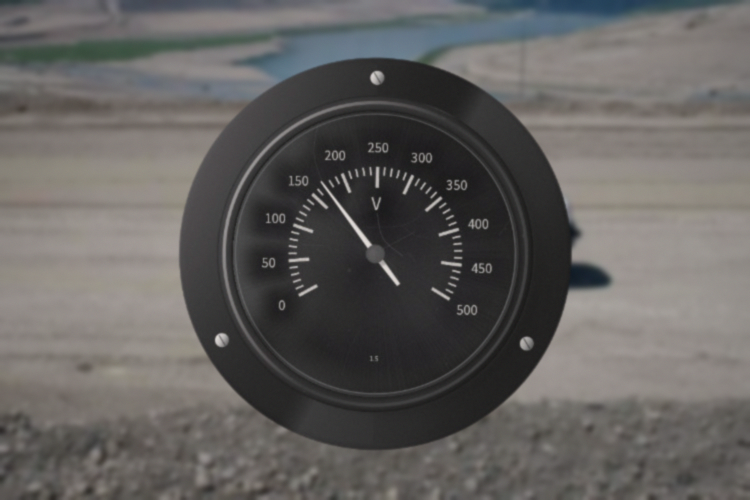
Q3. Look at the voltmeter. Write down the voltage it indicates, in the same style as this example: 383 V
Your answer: 170 V
